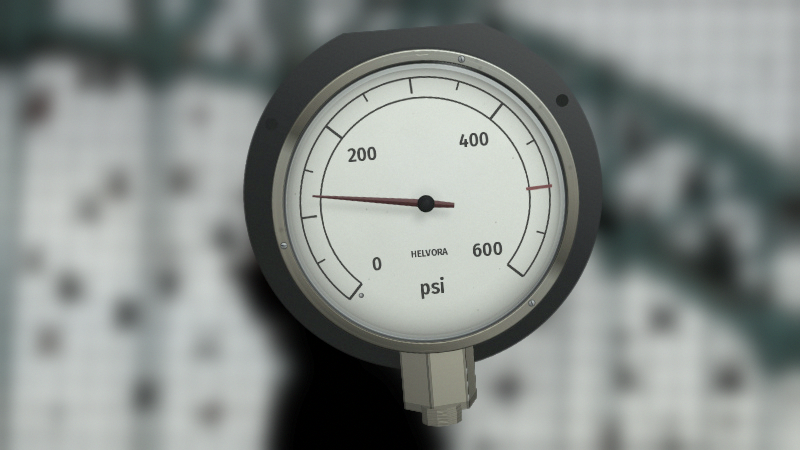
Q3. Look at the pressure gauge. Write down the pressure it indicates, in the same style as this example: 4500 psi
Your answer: 125 psi
